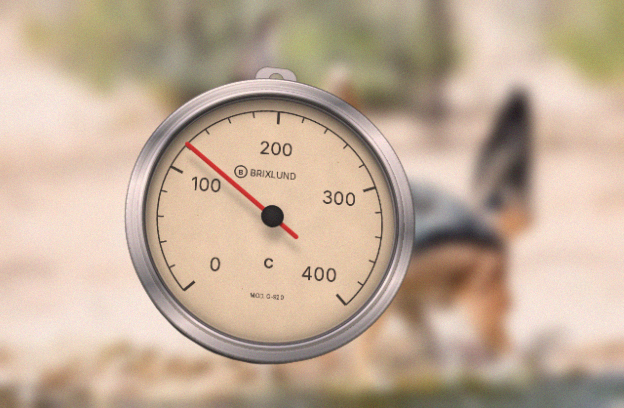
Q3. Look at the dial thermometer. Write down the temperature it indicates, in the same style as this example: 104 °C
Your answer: 120 °C
